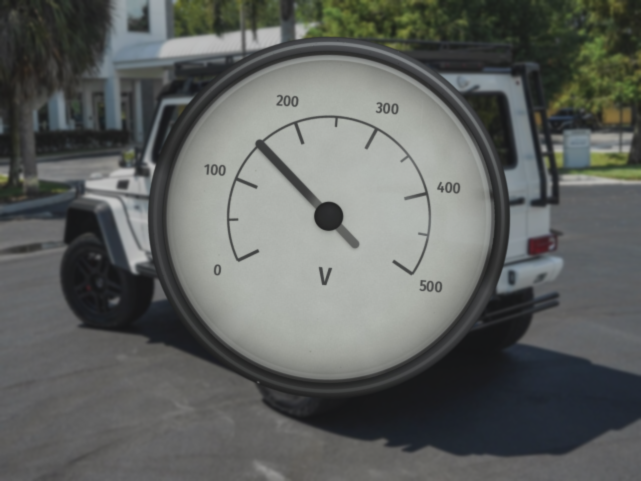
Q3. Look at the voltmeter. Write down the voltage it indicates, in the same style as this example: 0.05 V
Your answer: 150 V
